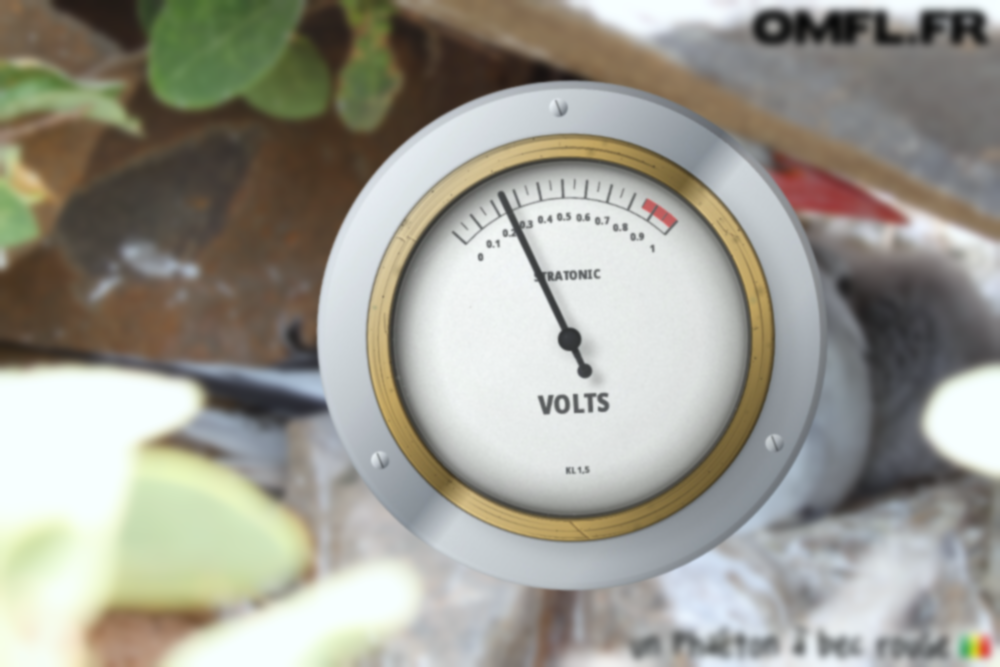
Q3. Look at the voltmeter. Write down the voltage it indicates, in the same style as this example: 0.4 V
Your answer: 0.25 V
